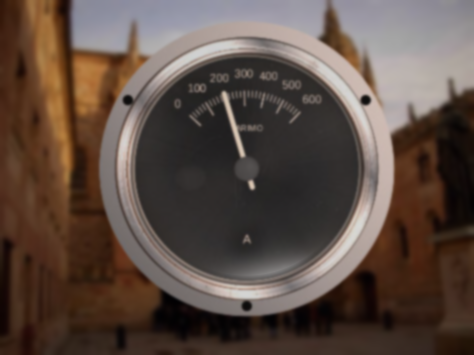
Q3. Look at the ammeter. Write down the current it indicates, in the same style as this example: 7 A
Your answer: 200 A
